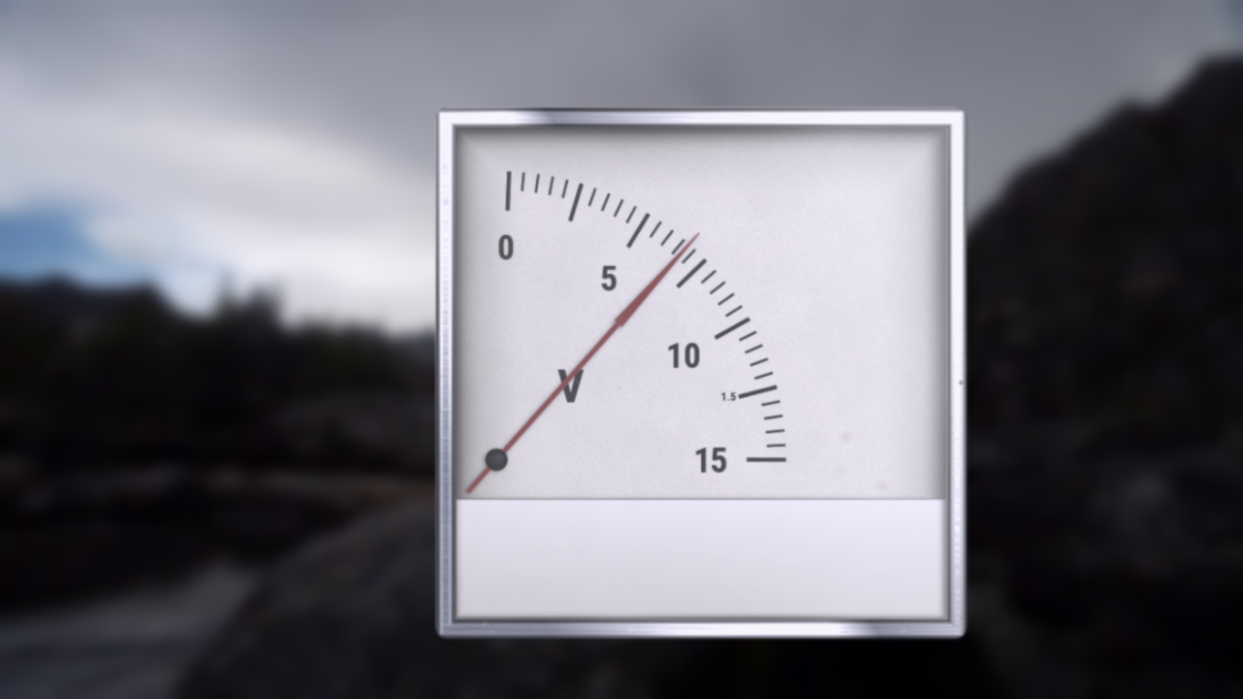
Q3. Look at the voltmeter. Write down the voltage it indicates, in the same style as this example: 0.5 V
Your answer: 6.75 V
